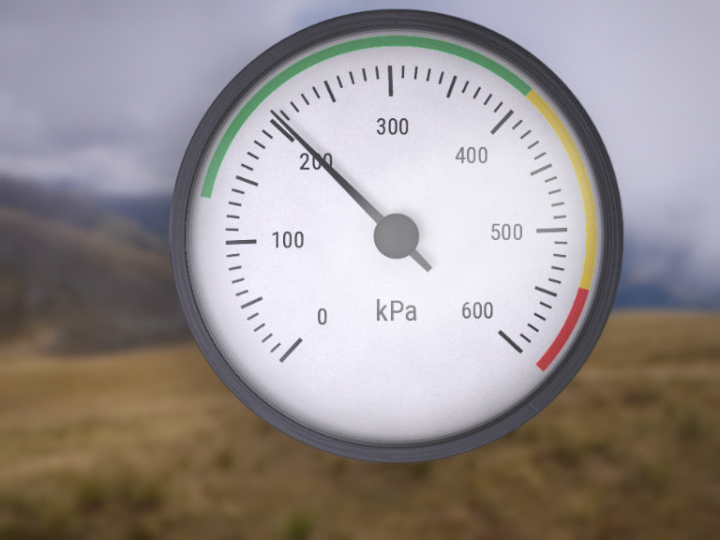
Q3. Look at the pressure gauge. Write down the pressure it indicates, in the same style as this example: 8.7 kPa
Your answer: 205 kPa
